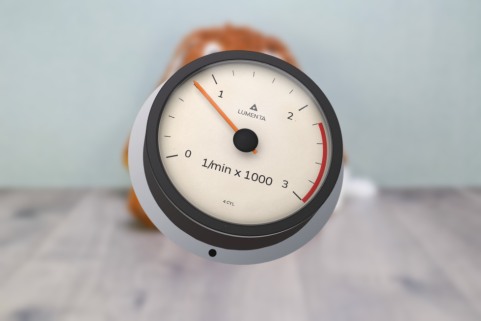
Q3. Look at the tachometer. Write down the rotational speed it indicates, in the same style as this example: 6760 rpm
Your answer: 800 rpm
